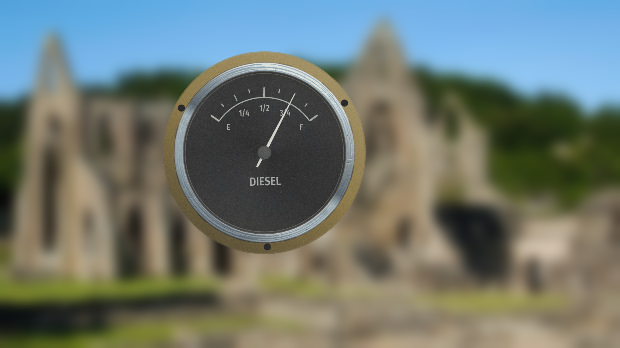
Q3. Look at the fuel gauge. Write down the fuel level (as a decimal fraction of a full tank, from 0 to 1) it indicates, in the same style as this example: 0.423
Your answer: 0.75
